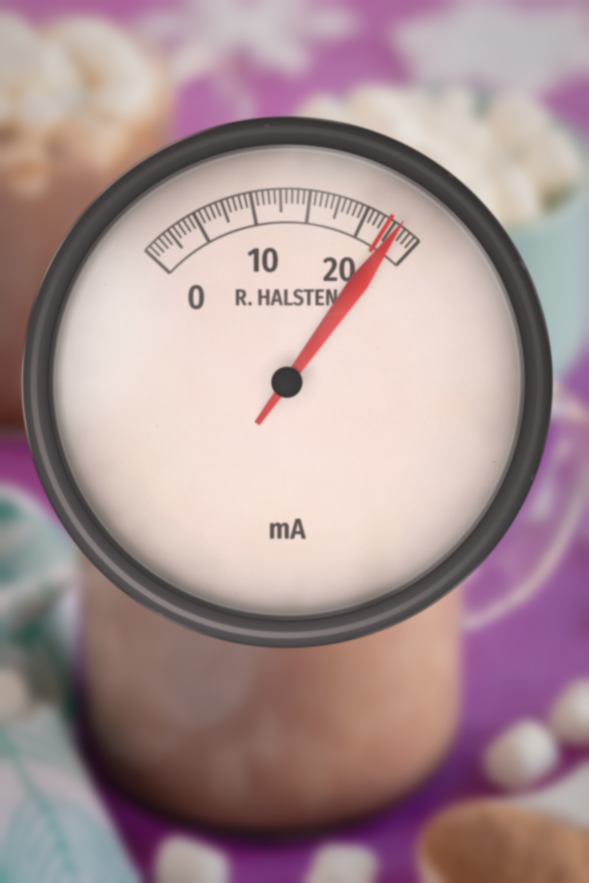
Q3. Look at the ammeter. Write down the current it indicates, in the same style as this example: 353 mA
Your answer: 23 mA
